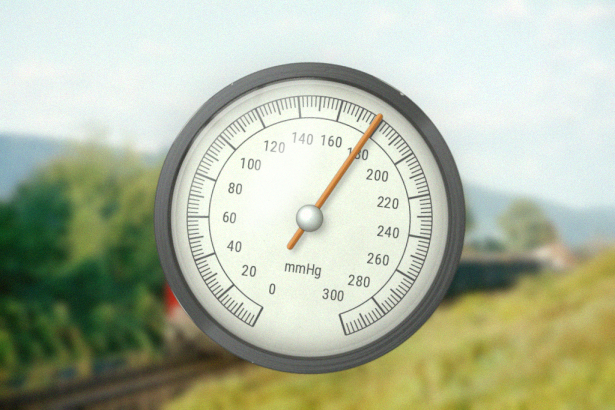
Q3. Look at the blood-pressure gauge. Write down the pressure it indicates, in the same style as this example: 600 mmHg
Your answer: 178 mmHg
